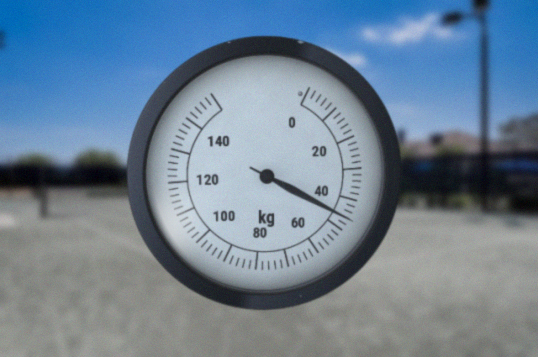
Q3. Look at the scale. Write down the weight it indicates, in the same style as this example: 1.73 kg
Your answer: 46 kg
